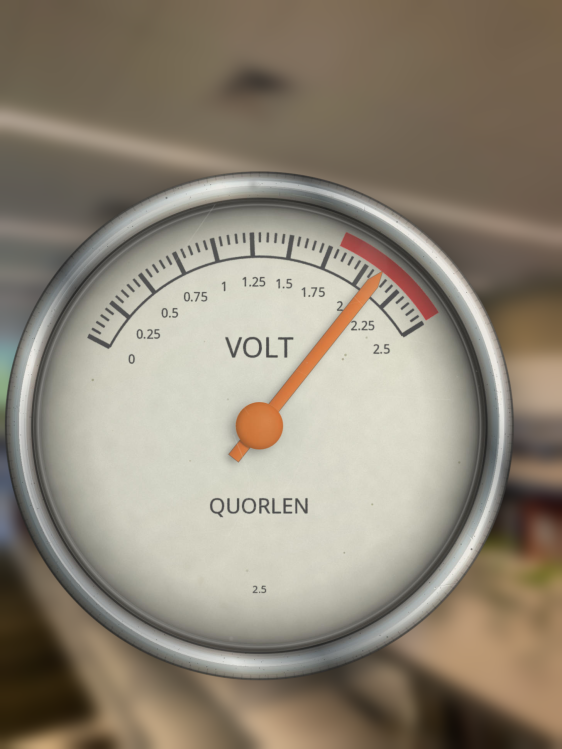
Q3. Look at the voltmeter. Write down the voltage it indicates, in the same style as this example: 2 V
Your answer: 2.1 V
